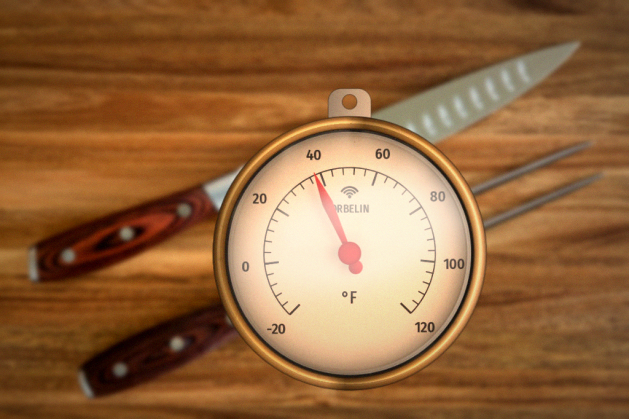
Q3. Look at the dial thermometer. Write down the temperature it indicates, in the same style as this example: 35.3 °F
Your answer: 38 °F
